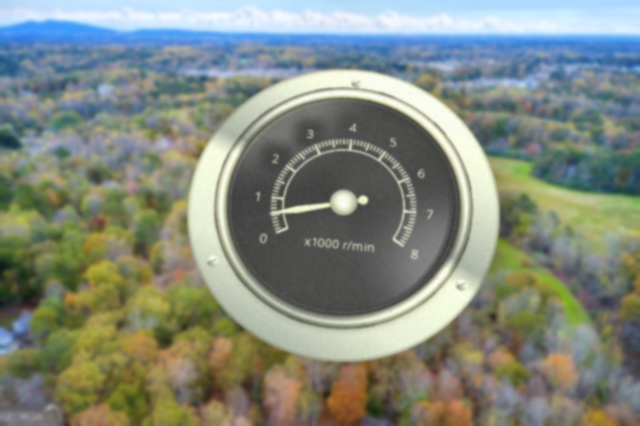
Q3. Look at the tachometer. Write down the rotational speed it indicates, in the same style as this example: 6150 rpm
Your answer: 500 rpm
